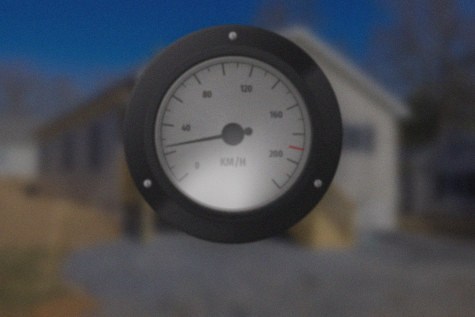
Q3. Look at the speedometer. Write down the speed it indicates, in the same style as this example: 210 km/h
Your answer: 25 km/h
